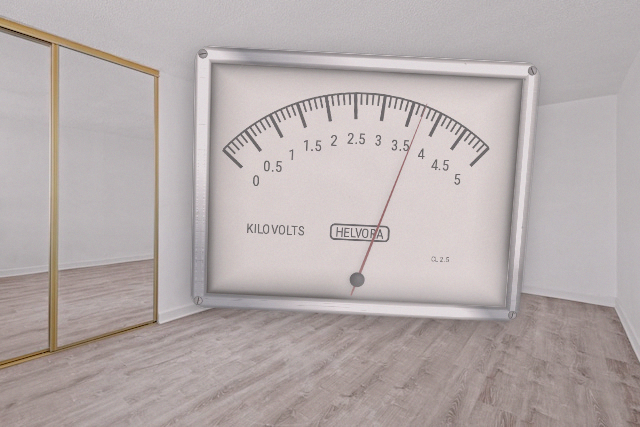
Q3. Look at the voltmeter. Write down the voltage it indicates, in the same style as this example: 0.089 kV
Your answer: 3.7 kV
